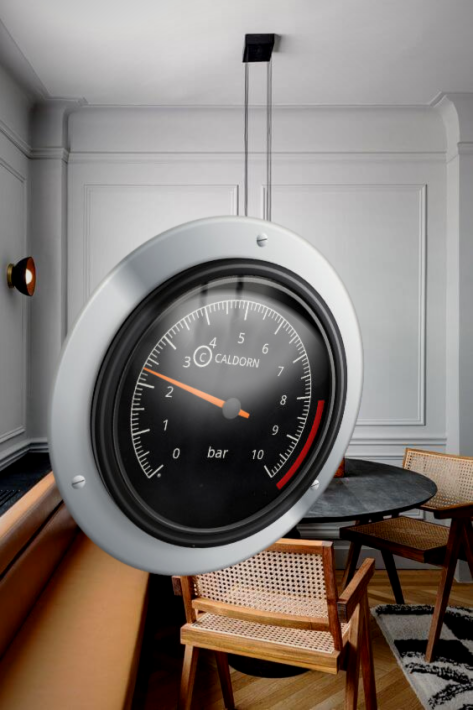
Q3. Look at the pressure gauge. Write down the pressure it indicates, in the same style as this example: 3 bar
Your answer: 2.3 bar
